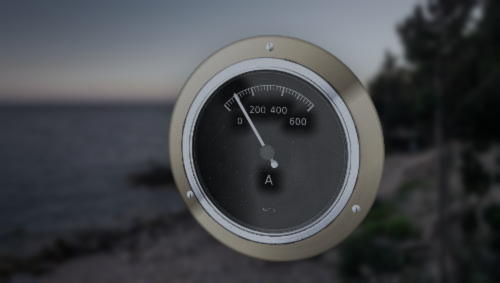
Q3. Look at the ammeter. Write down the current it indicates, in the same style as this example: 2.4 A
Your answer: 100 A
